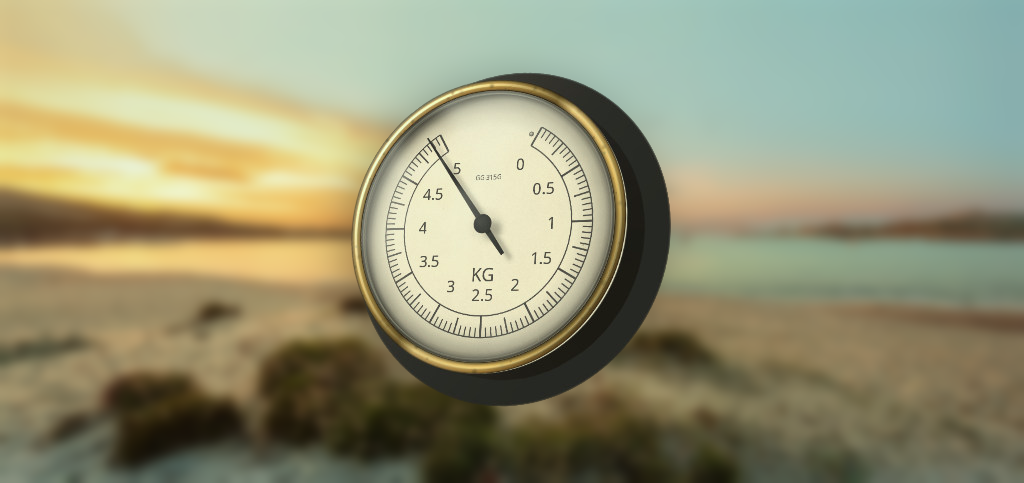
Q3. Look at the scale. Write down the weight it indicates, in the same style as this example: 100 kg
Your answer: 4.9 kg
